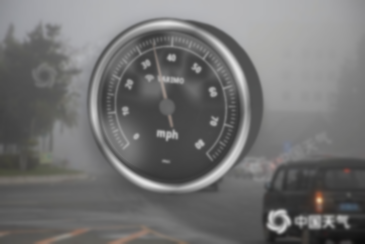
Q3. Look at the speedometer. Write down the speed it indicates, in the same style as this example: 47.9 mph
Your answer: 35 mph
